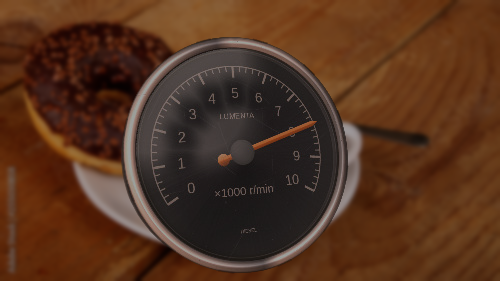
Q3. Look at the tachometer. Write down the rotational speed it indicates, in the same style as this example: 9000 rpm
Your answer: 8000 rpm
